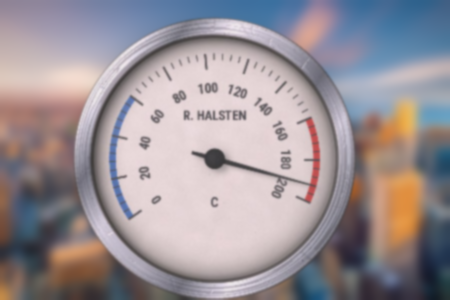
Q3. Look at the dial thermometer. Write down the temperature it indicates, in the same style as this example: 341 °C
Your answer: 192 °C
